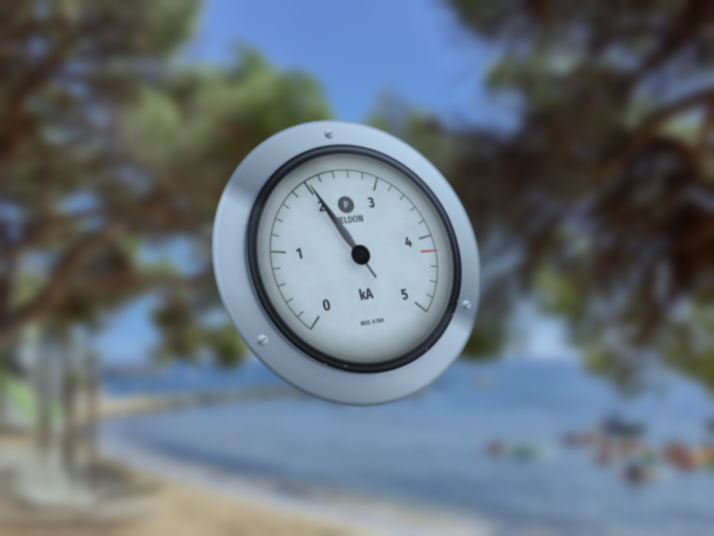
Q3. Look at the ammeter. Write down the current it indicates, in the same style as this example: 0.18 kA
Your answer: 2 kA
